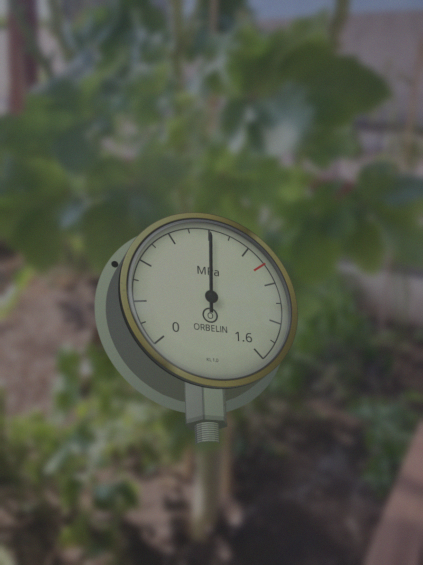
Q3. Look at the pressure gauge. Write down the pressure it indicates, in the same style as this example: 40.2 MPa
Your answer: 0.8 MPa
